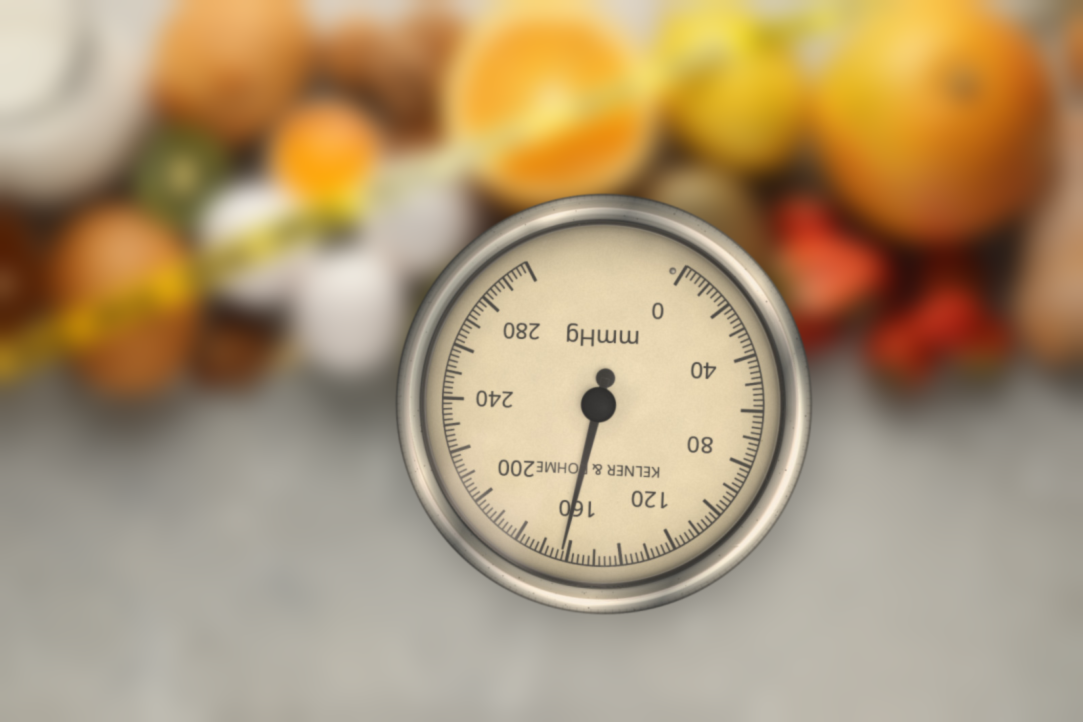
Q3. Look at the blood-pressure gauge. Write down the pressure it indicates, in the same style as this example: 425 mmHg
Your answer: 162 mmHg
